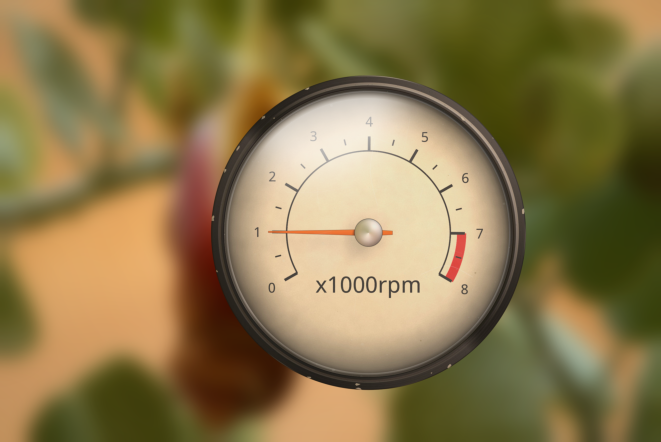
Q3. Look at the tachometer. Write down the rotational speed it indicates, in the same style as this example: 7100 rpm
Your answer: 1000 rpm
